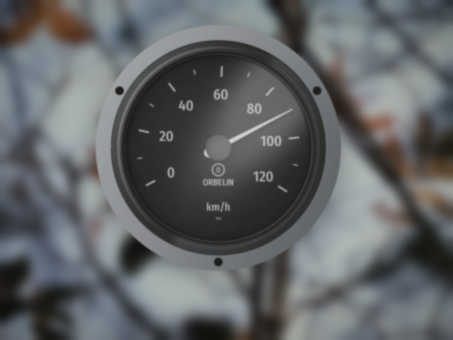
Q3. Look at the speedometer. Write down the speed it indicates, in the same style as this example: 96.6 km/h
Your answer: 90 km/h
